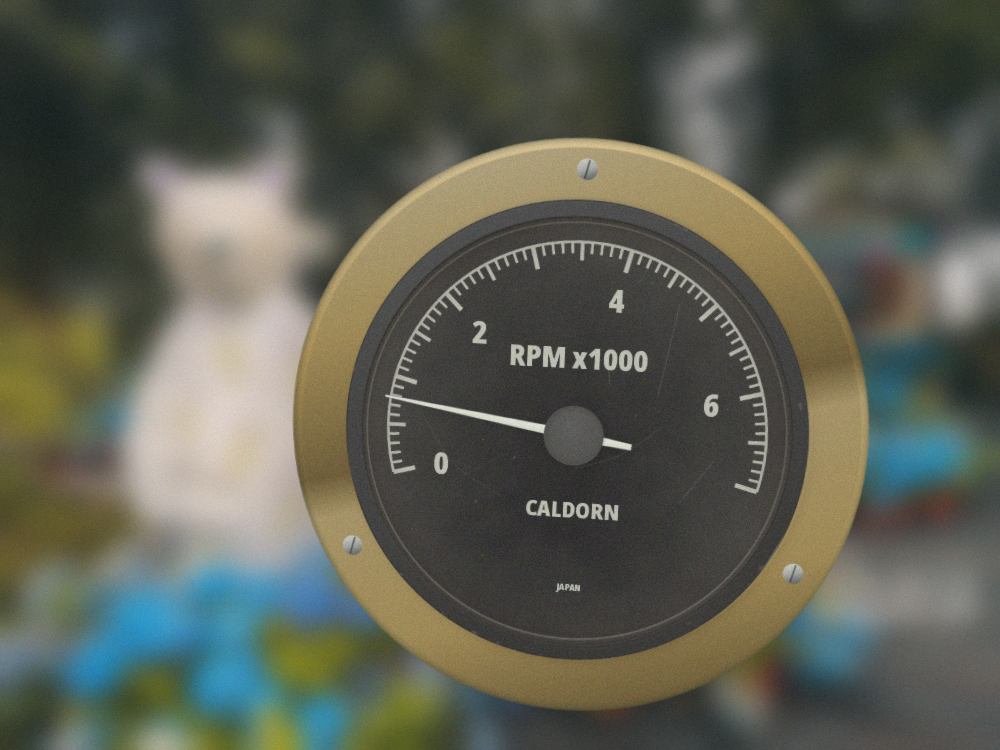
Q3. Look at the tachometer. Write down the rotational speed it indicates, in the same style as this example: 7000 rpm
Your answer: 800 rpm
